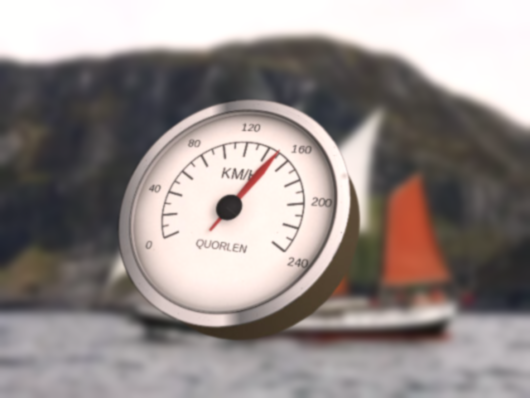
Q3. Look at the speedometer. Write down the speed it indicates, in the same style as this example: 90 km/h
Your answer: 150 km/h
